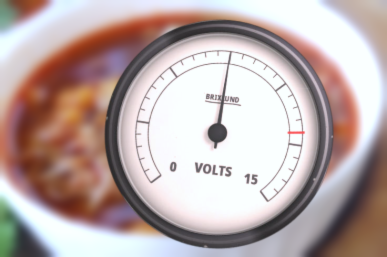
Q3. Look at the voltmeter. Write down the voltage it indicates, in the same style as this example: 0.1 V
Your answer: 7.5 V
